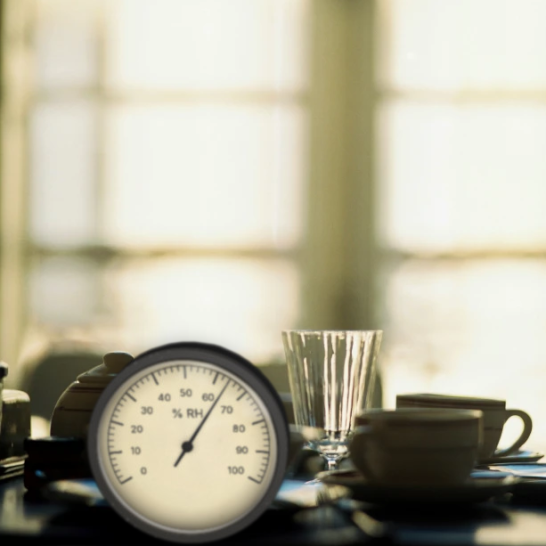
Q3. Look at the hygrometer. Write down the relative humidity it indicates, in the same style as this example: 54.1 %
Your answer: 64 %
